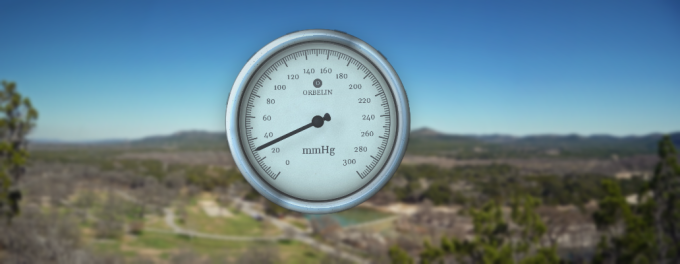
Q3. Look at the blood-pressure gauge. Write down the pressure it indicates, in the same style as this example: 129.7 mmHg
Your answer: 30 mmHg
